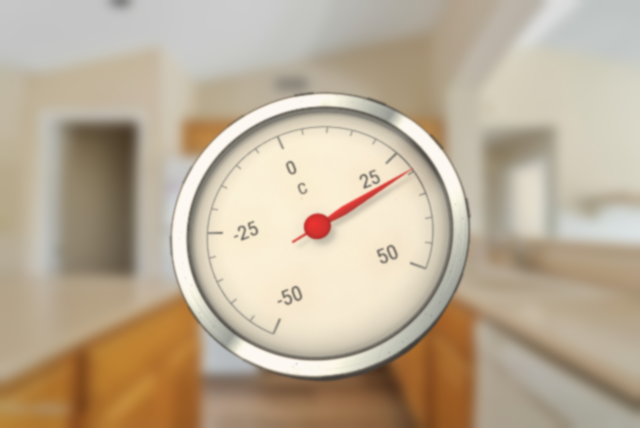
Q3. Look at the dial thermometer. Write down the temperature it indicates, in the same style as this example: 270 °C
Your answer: 30 °C
